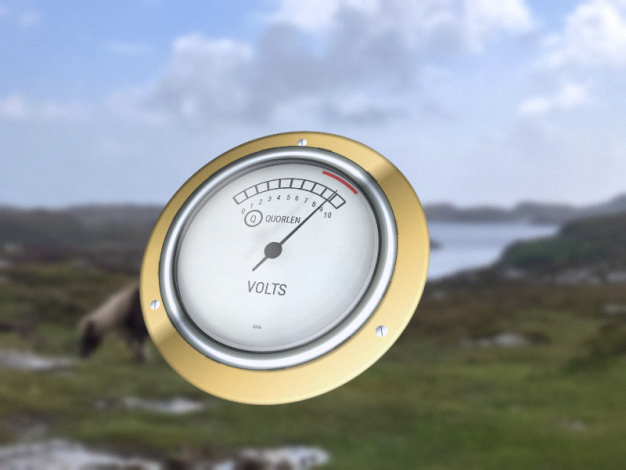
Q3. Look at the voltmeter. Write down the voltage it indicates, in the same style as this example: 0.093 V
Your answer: 9 V
